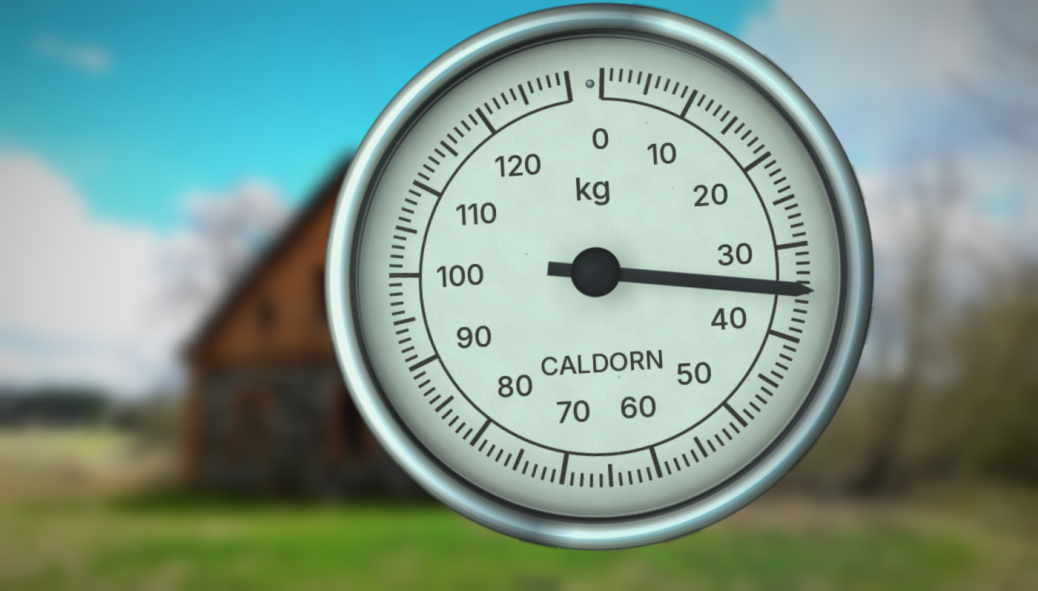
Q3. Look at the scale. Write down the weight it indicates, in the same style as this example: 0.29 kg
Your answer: 35 kg
